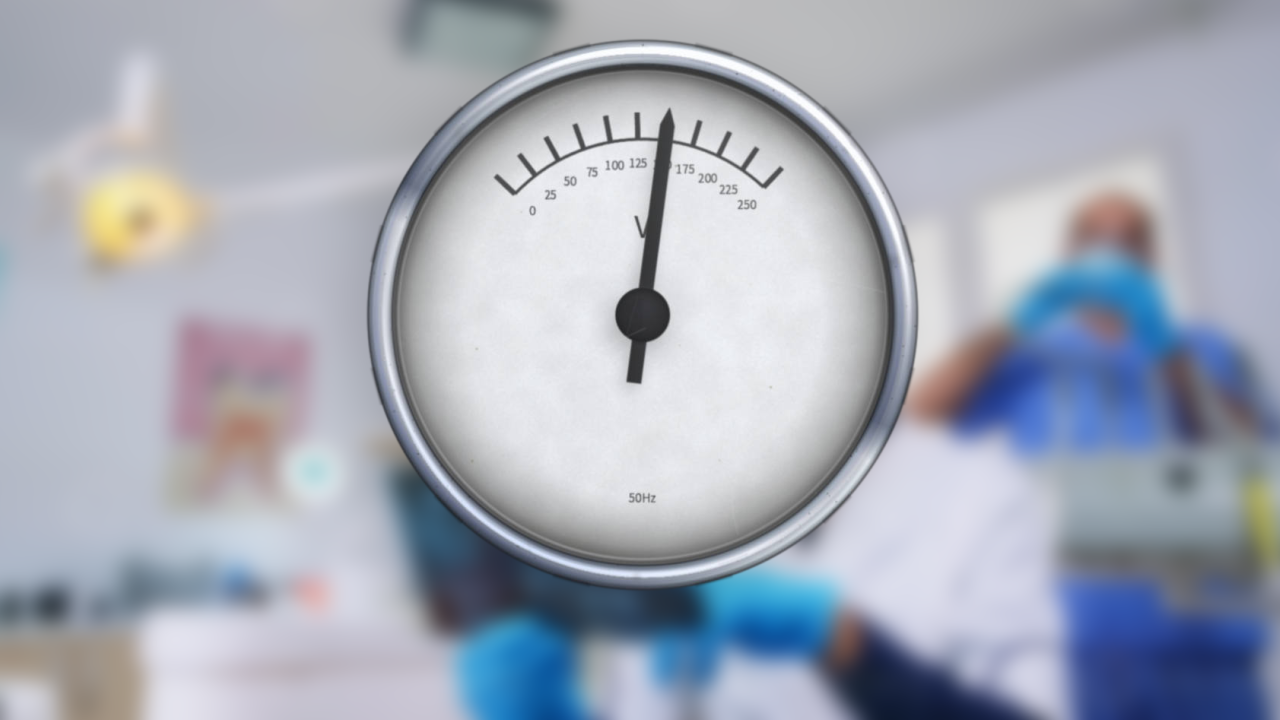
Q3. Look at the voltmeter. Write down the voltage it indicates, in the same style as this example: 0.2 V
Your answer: 150 V
